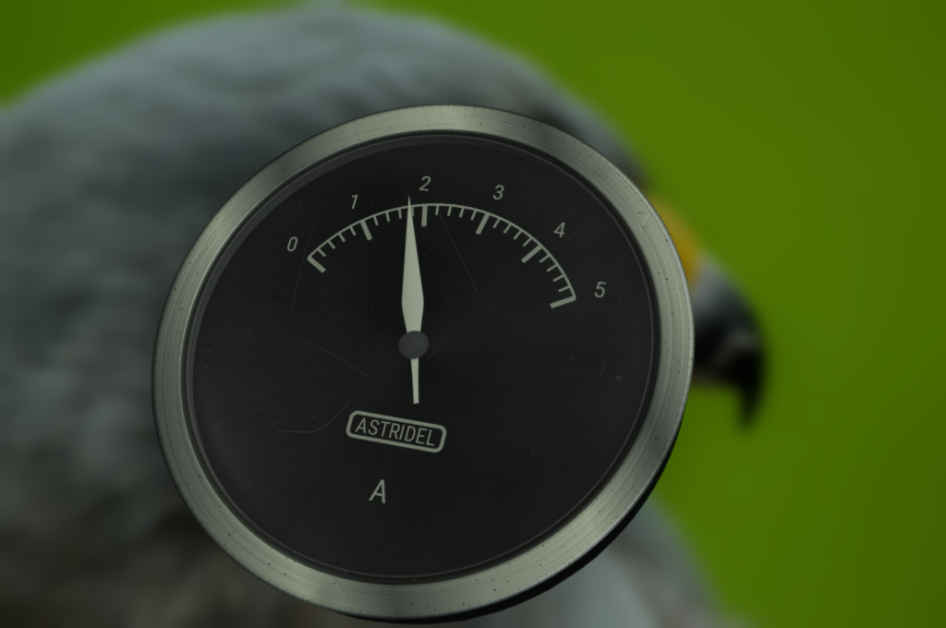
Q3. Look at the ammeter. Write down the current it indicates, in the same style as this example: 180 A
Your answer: 1.8 A
